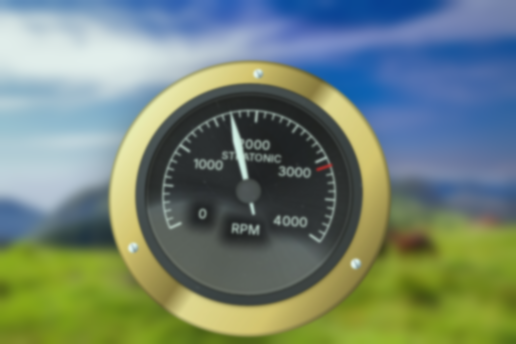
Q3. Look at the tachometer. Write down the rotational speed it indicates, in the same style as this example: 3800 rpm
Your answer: 1700 rpm
